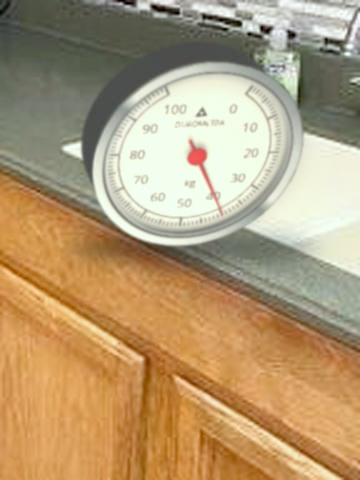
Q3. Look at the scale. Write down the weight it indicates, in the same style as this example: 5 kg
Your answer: 40 kg
